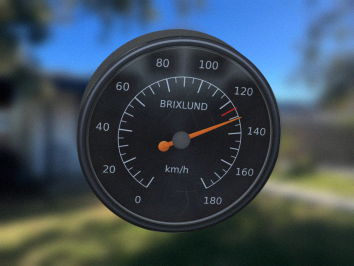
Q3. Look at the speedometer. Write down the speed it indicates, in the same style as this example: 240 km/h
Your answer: 130 km/h
